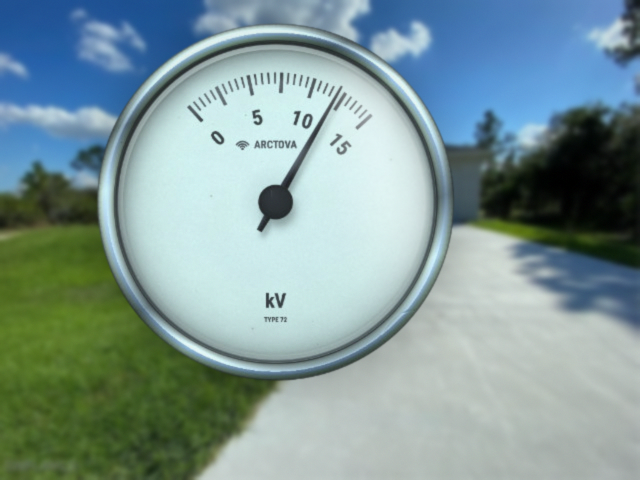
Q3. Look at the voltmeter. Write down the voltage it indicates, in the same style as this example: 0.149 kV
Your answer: 12 kV
